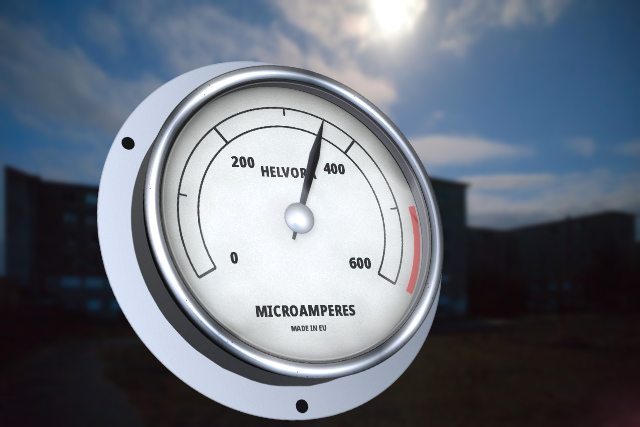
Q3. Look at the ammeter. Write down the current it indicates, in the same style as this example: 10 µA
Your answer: 350 µA
